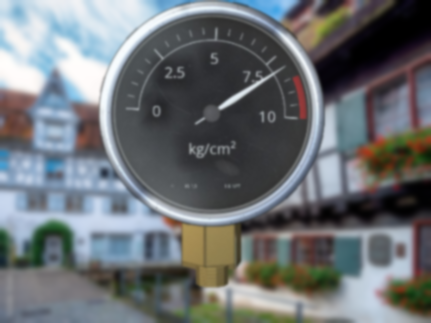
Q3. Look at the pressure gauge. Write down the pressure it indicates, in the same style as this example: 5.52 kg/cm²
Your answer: 8 kg/cm²
